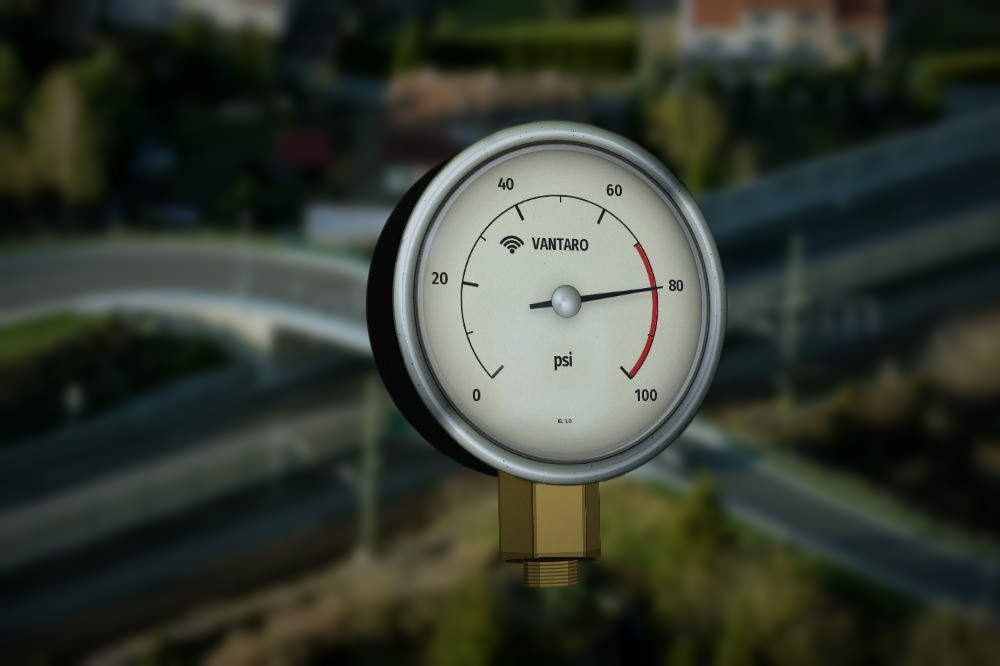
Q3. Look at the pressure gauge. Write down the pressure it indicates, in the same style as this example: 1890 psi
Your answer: 80 psi
